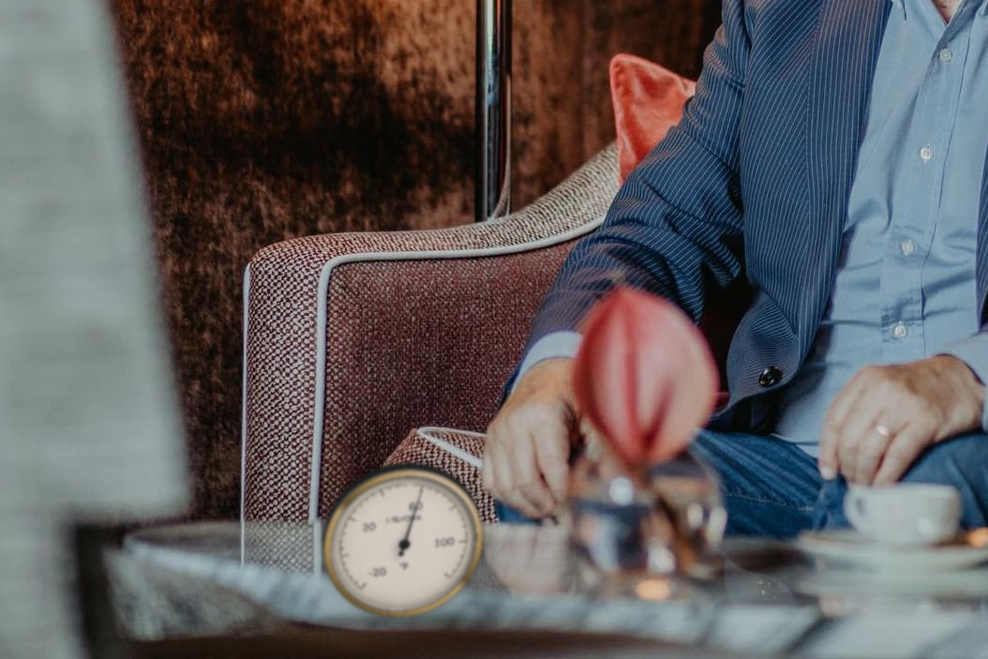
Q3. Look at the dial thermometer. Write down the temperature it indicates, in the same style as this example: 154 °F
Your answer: 60 °F
